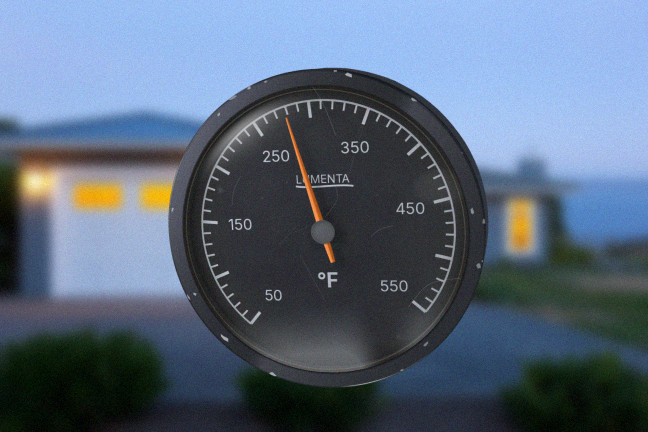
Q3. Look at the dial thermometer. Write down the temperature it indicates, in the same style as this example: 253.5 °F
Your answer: 280 °F
